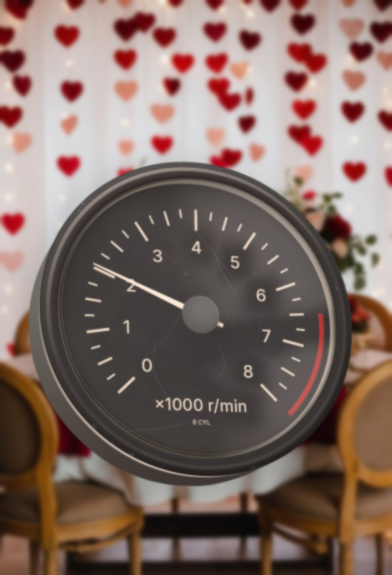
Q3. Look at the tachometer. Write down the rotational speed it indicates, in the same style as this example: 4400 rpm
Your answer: 2000 rpm
